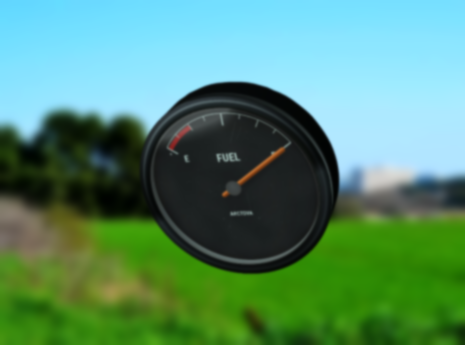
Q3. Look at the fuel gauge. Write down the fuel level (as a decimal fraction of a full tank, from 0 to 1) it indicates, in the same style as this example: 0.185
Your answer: 1
